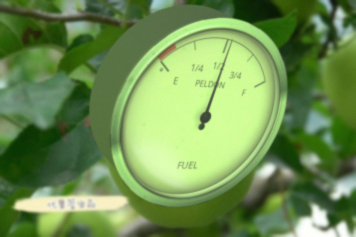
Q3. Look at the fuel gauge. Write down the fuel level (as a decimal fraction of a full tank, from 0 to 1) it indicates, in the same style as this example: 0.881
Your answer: 0.5
